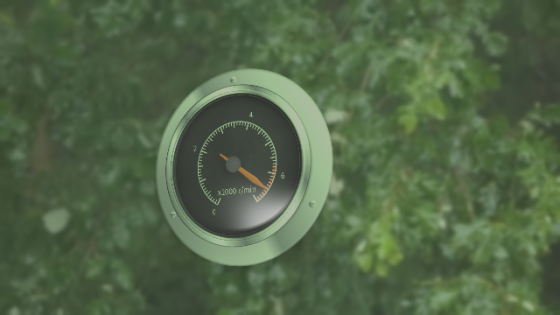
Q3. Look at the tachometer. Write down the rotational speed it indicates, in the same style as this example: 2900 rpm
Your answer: 6500 rpm
